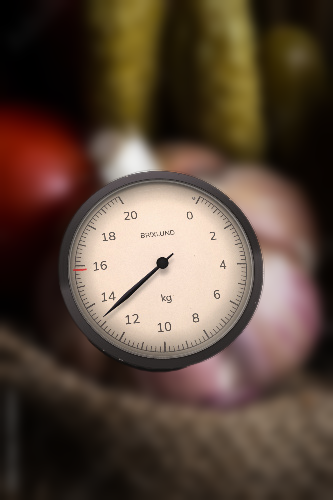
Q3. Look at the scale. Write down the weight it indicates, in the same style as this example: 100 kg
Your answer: 13.2 kg
